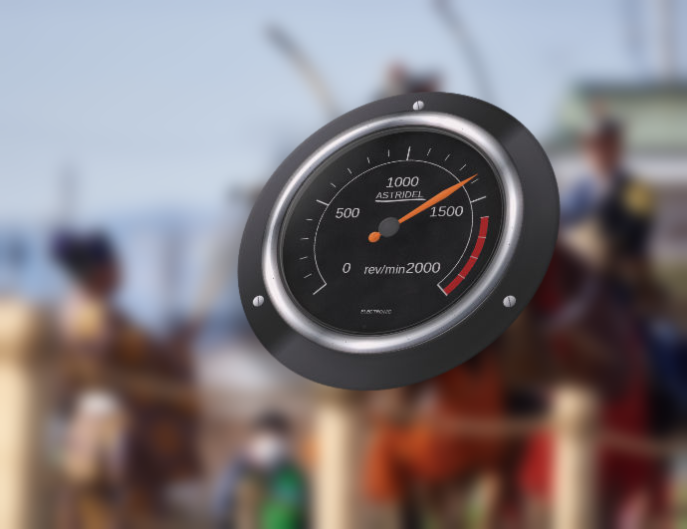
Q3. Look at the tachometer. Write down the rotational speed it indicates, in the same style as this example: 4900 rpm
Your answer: 1400 rpm
